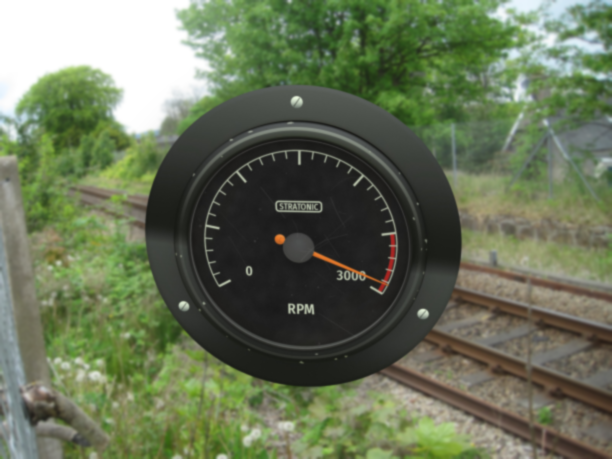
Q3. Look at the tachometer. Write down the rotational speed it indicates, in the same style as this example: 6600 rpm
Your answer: 2900 rpm
